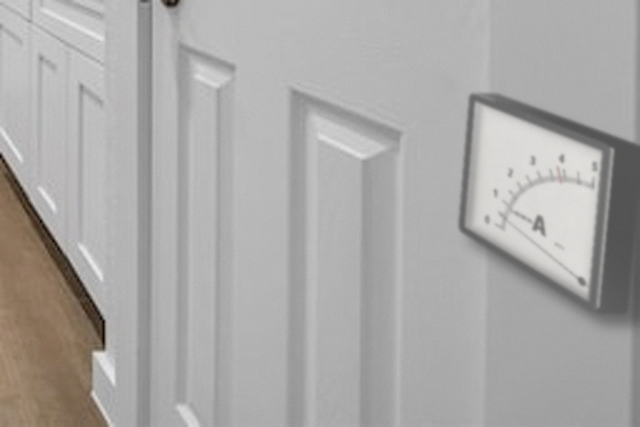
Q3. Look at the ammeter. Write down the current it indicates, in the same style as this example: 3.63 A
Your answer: 0.5 A
